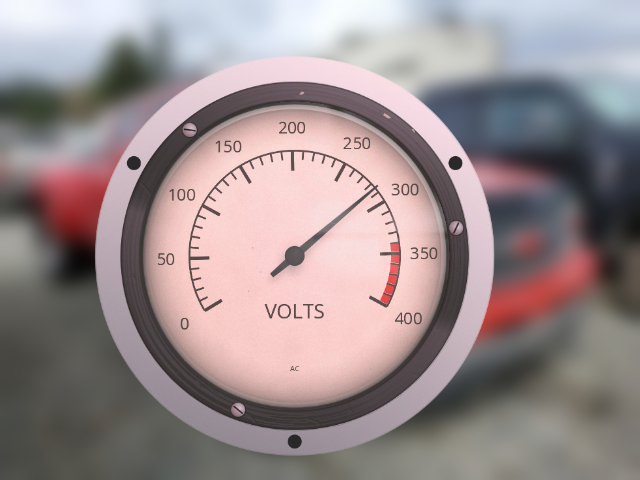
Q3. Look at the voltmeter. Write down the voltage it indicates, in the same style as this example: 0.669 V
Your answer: 285 V
